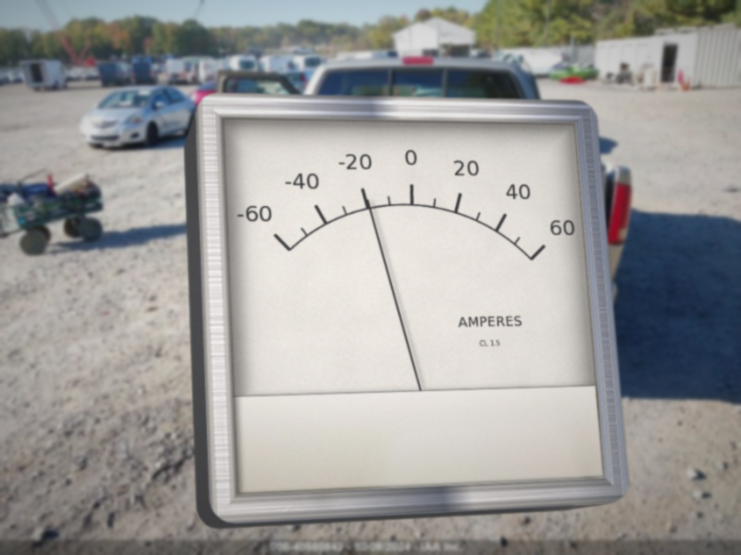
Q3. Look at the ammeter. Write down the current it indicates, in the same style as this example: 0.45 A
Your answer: -20 A
